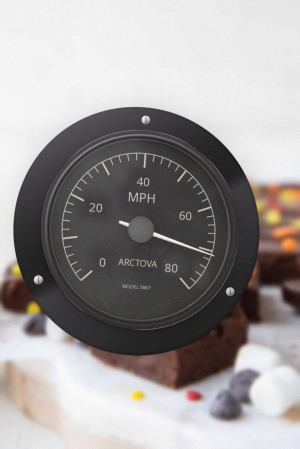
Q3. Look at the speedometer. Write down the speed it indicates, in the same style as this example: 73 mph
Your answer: 71 mph
